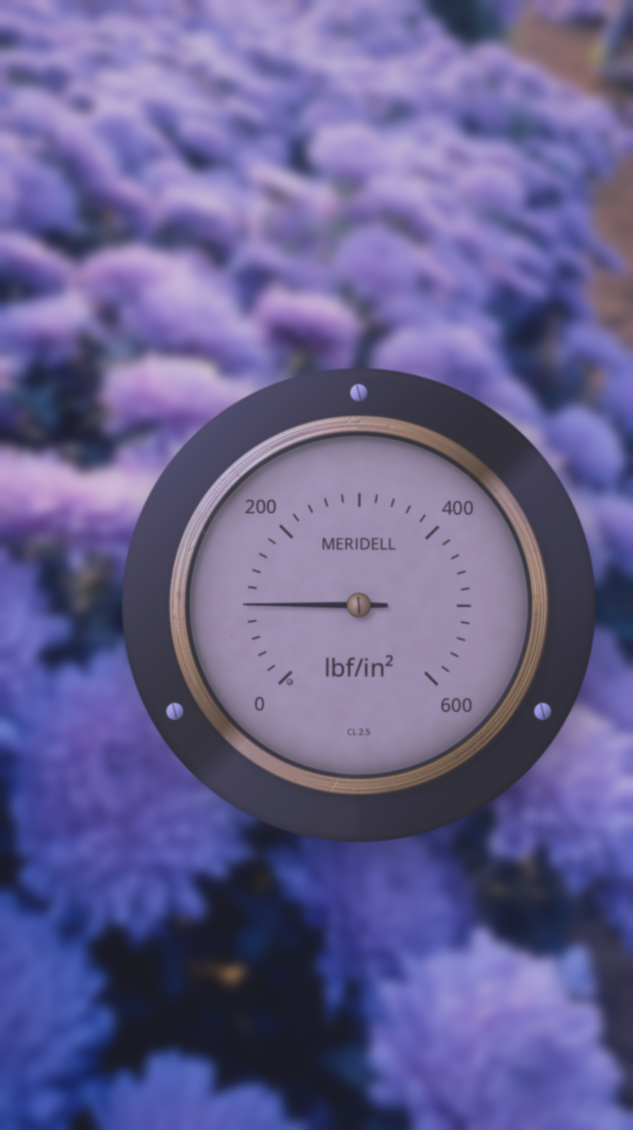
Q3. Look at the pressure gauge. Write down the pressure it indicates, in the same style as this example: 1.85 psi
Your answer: 100 psi
